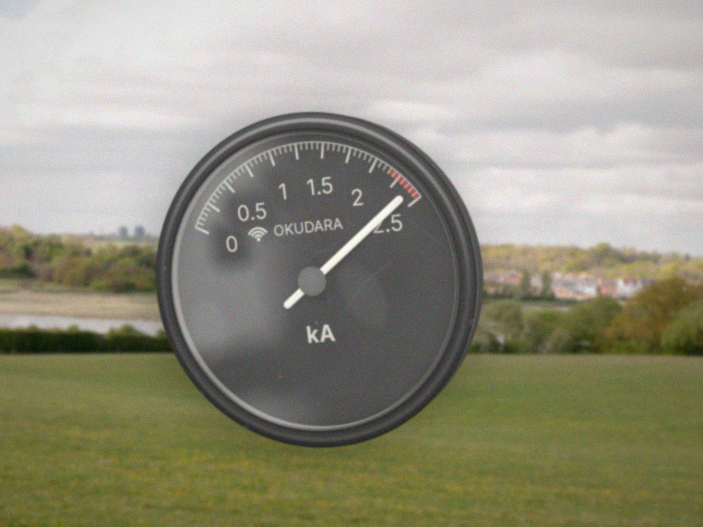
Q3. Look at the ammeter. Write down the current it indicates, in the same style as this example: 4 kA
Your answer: 2.4 kA
